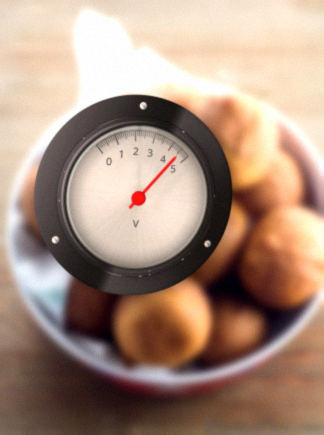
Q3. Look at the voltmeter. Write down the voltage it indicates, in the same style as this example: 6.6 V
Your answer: 4.5 V
